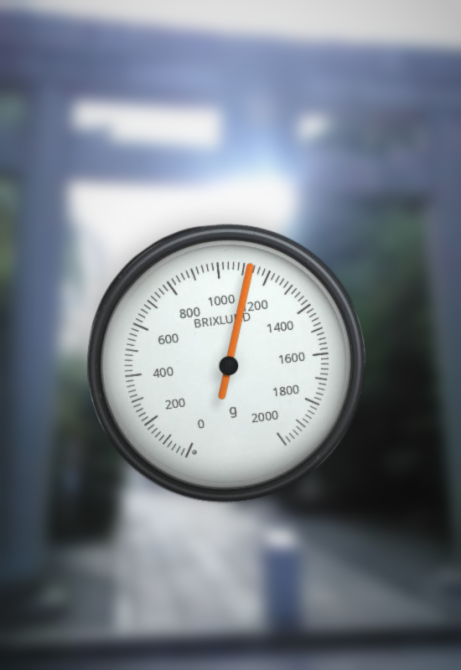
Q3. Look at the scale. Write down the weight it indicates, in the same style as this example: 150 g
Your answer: 1120 g
